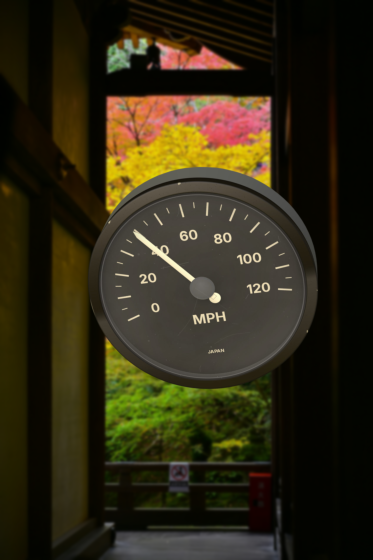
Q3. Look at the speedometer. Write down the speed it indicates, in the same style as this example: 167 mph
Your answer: 40 mph
